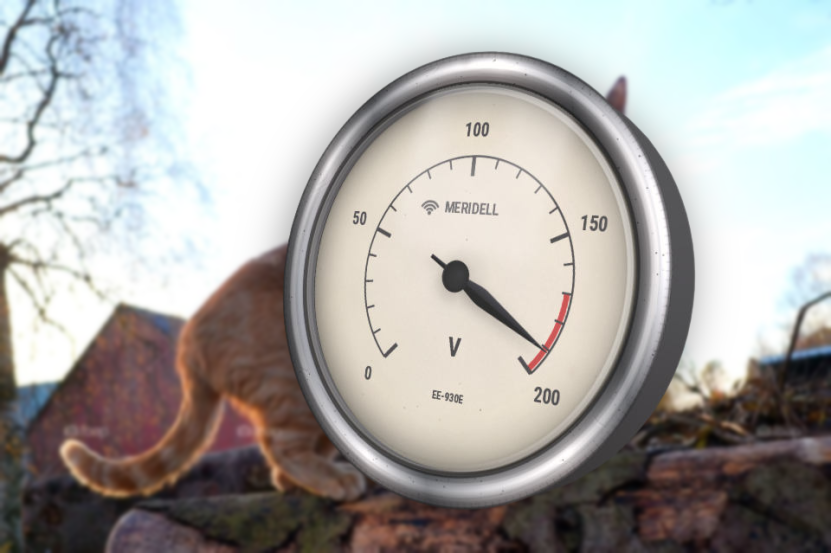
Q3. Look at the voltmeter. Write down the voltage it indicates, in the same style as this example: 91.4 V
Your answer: 190 V
